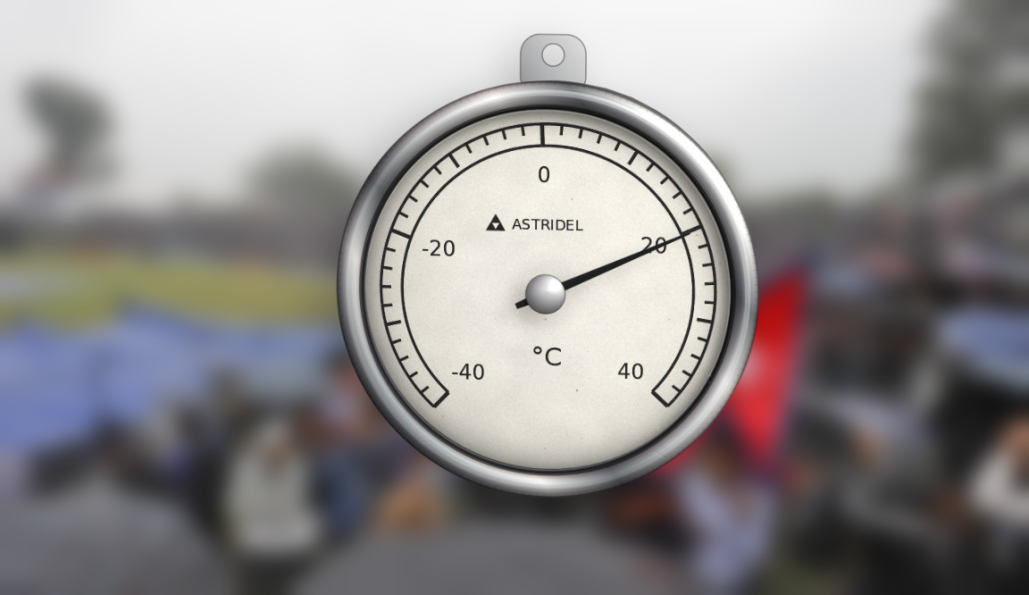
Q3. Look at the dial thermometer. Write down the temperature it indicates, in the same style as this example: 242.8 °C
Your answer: 20 °C
